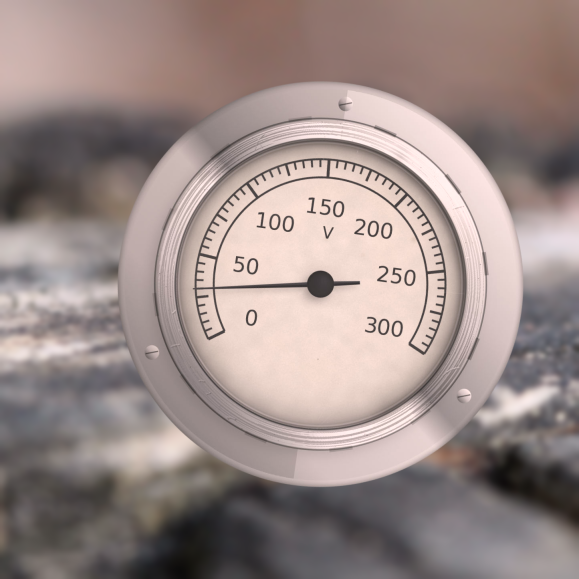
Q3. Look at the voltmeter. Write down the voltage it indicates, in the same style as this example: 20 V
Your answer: 30 V
